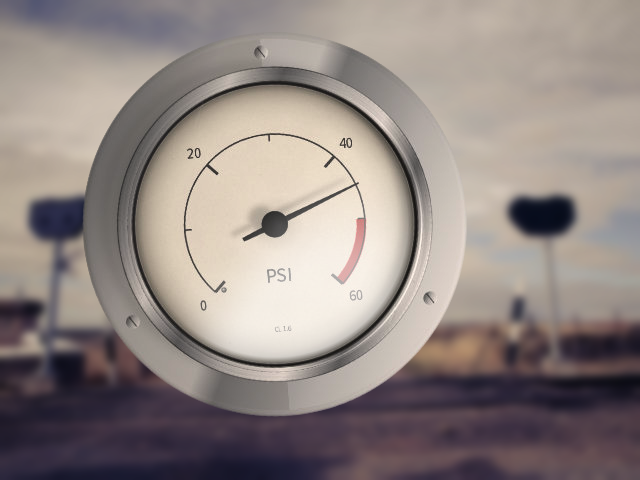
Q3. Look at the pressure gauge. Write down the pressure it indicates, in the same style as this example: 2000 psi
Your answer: 45 psi
